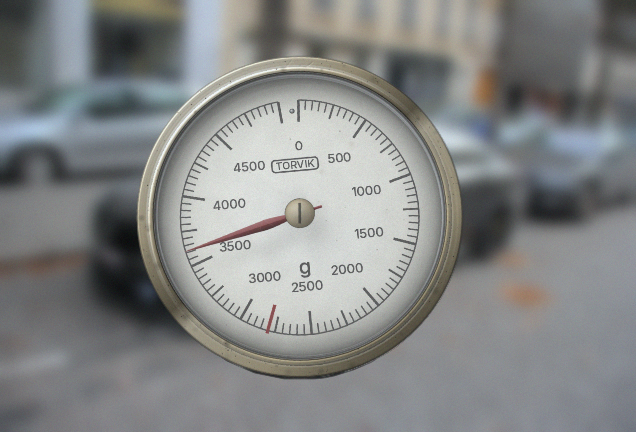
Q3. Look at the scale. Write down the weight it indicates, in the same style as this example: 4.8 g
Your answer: 3600 g
